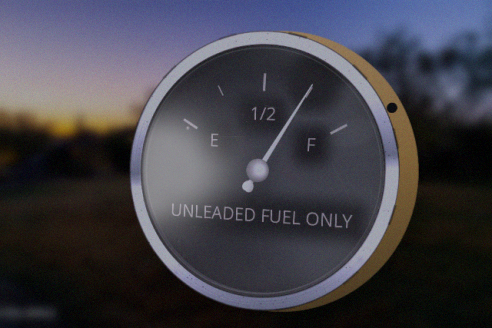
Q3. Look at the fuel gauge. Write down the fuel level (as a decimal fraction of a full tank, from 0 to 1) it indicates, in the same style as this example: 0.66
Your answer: 0.75
